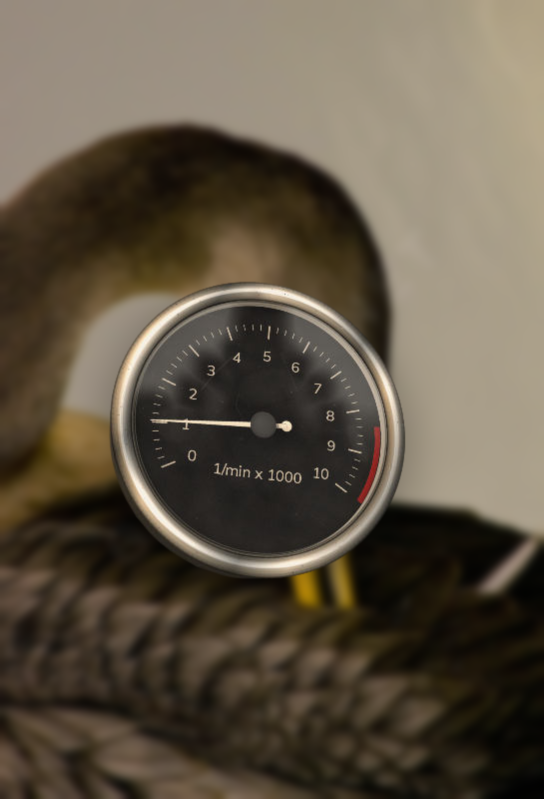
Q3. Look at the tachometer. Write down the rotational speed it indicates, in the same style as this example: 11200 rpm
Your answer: 1000 rpm
